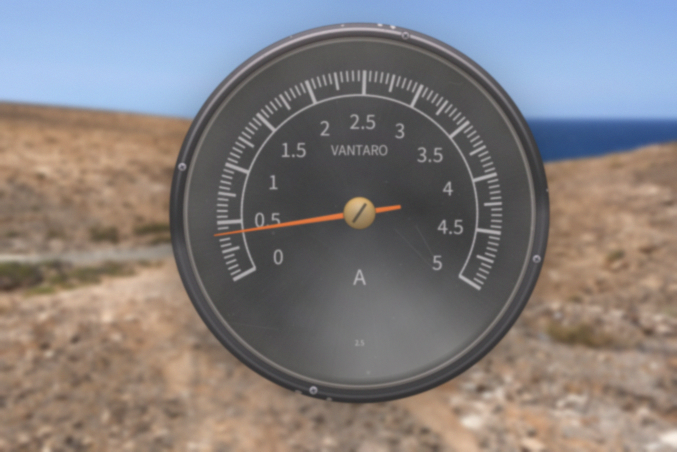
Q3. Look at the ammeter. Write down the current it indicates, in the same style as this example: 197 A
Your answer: 0.4 A
